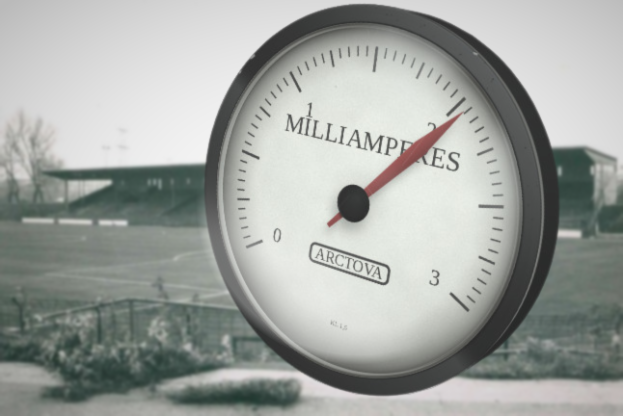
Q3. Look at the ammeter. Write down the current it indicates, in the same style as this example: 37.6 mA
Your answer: 2.05 mA
